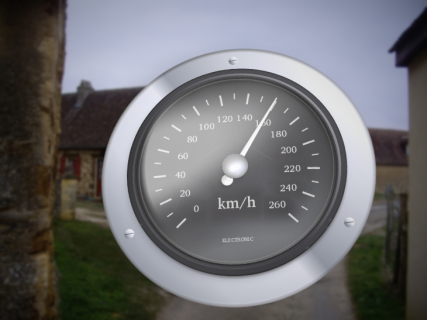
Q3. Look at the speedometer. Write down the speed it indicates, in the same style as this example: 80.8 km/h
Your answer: 160 km/h
